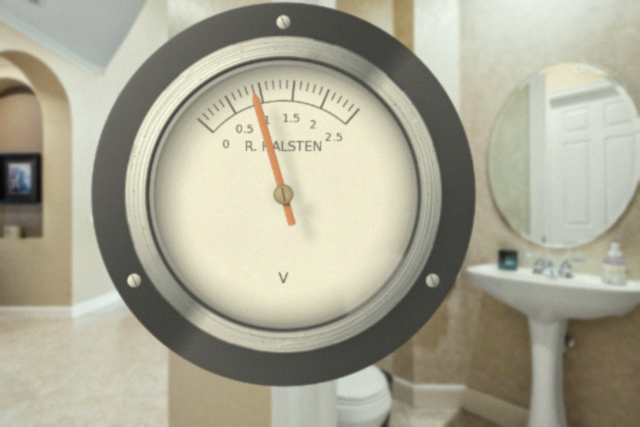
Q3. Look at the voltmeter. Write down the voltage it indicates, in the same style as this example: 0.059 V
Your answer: 0.9 V
